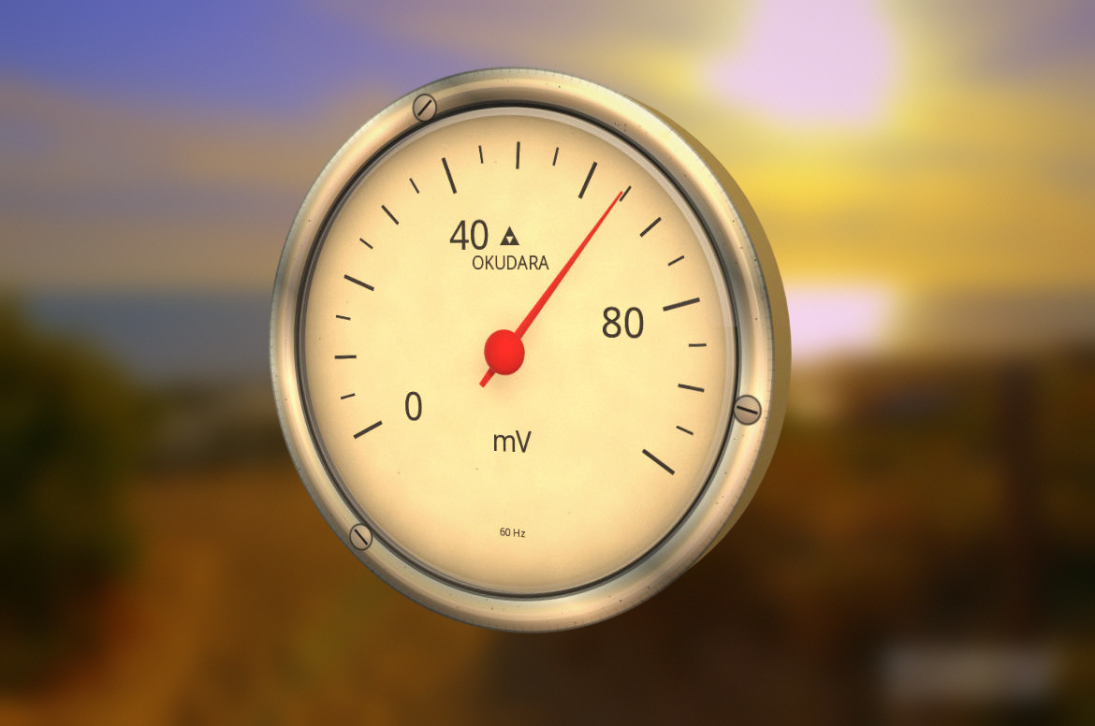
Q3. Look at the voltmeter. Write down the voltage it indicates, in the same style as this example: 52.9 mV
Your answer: 65 mV
